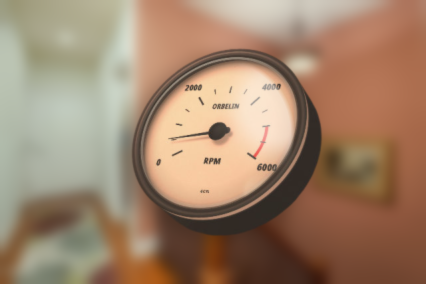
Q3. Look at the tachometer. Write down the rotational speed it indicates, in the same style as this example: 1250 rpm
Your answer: 500 rpm
